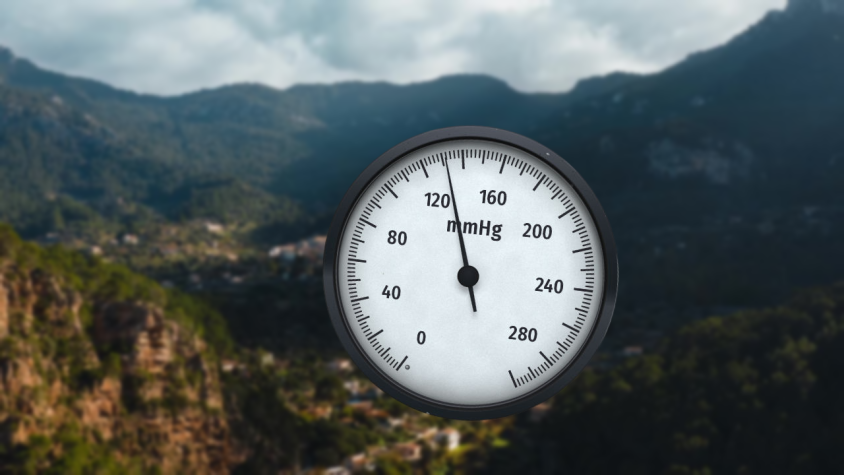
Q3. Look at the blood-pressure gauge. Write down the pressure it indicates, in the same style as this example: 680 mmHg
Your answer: 132 mmHg
